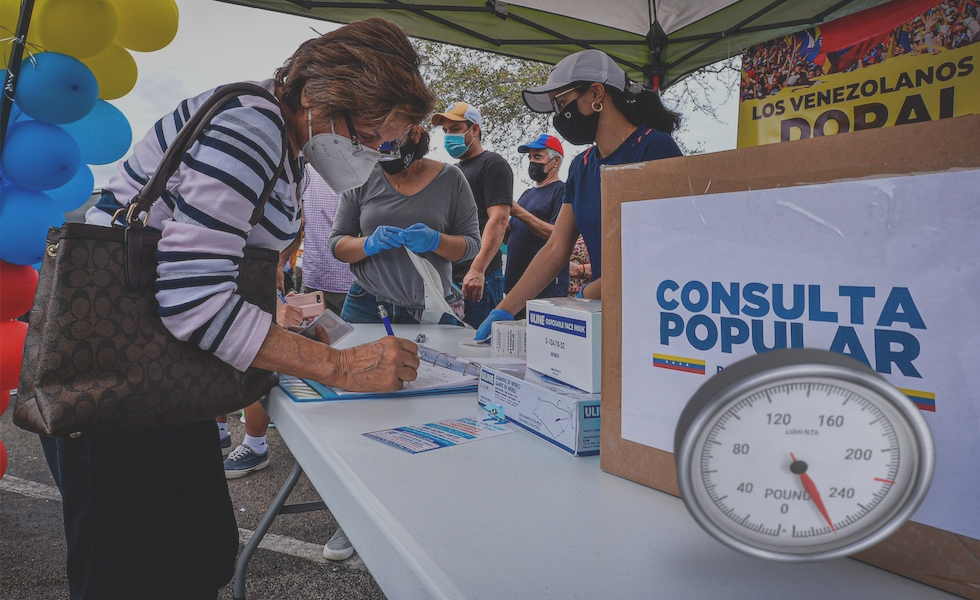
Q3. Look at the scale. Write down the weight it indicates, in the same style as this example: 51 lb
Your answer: 260 lb
